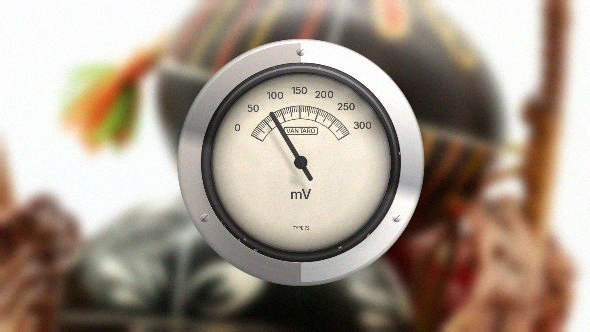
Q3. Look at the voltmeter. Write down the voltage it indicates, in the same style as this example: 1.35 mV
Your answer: 75 mV
